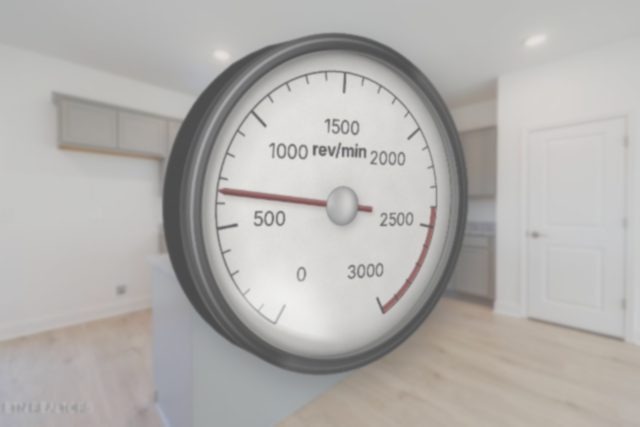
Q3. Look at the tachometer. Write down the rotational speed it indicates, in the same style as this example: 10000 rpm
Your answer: 650 rpm
